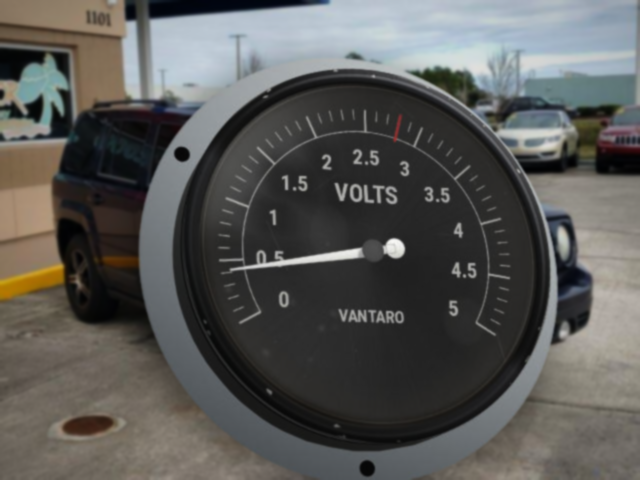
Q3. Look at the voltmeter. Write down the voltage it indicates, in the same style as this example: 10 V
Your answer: 0.4 V
